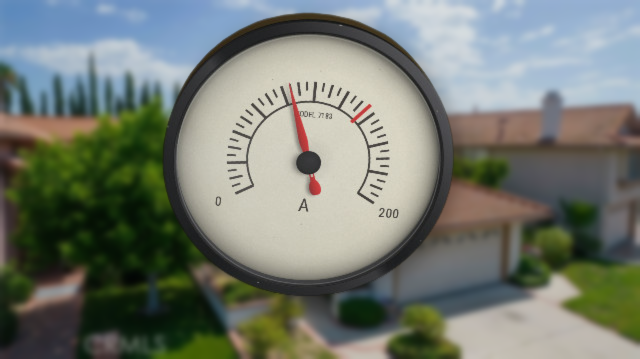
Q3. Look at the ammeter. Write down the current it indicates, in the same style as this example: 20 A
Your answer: 85 A
